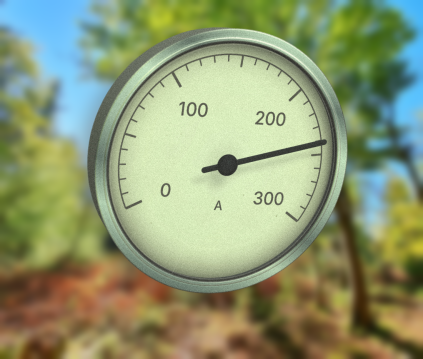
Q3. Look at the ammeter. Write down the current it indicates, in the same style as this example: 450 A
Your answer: 240 A
